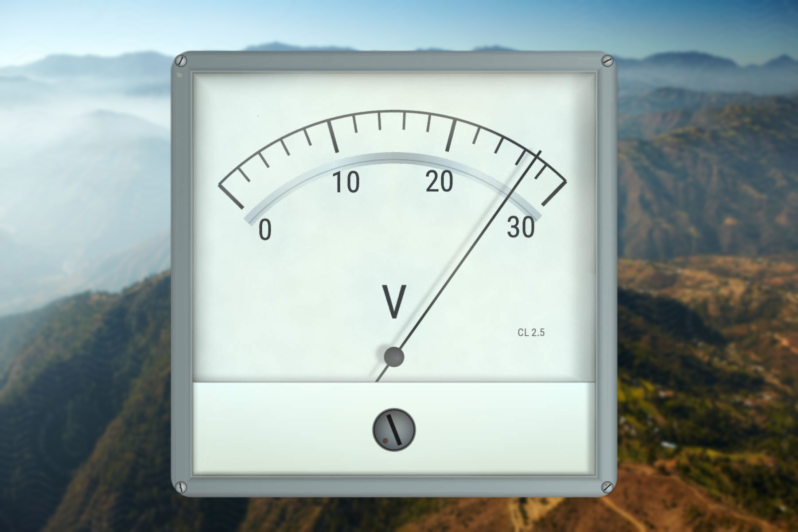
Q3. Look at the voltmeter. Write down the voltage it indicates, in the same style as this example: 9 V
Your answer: 27 V
